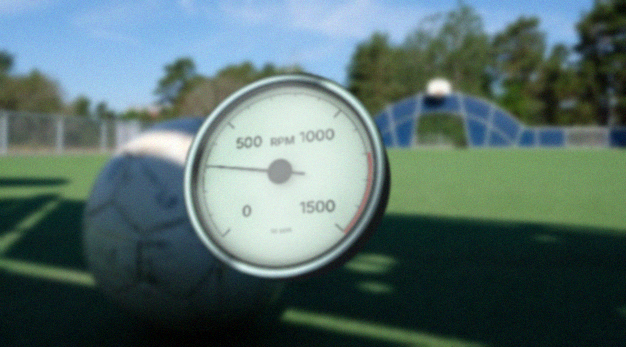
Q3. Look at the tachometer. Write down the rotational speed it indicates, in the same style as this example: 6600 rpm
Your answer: 300 rpm
